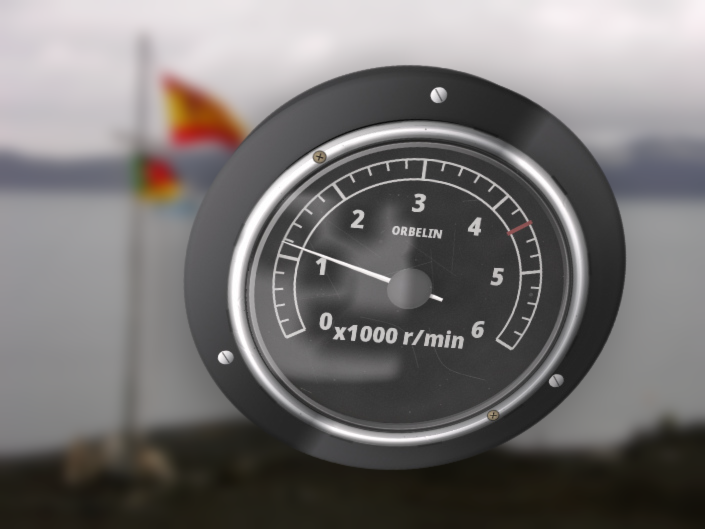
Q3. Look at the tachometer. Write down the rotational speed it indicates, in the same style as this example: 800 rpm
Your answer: 1200 rpm
